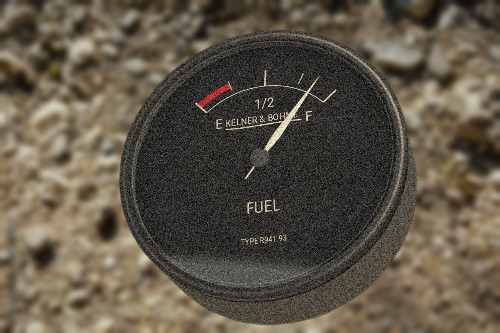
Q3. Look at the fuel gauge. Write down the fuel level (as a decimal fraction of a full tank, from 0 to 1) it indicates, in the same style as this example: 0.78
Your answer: 0.875
